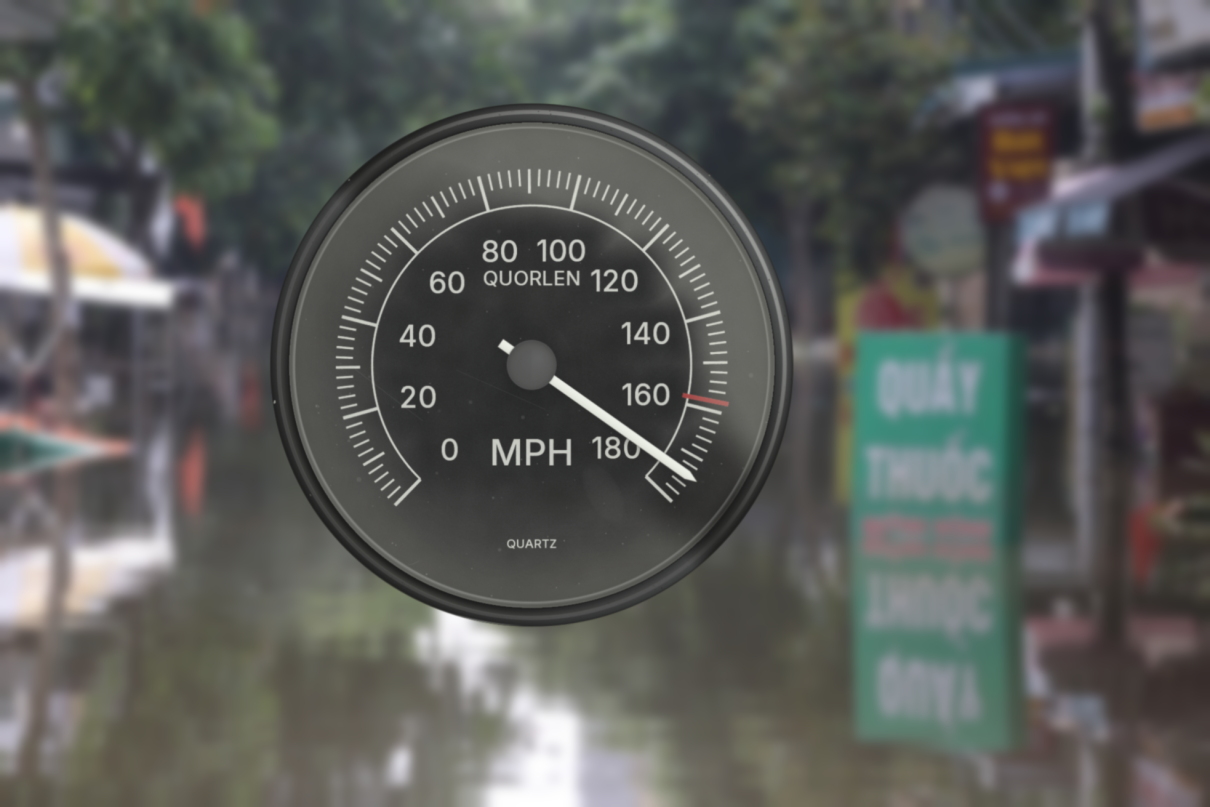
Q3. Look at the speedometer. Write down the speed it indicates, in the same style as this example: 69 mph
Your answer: 174 mph
